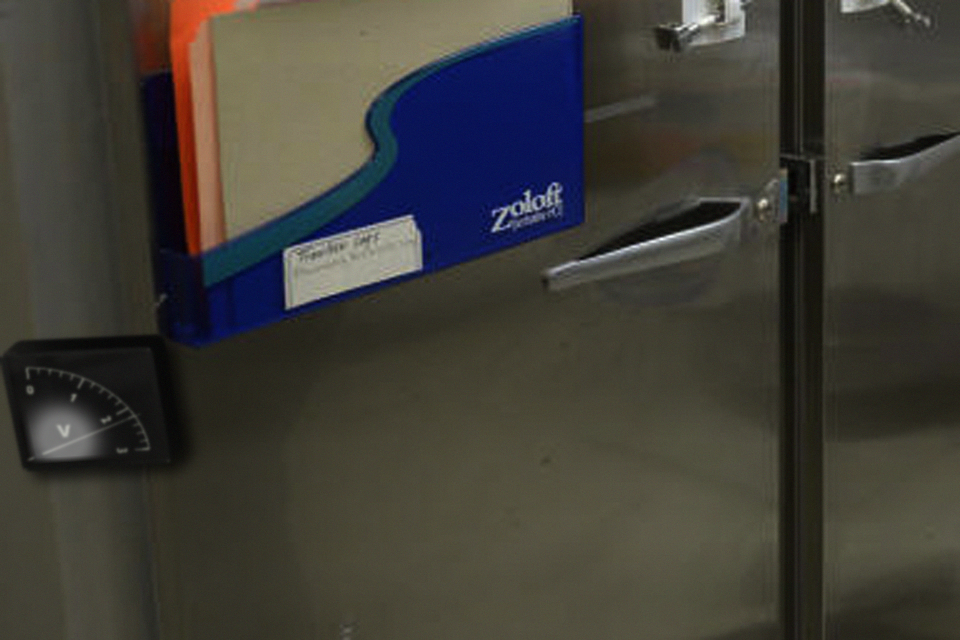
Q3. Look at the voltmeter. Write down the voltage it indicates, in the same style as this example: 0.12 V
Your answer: 2.2 V
